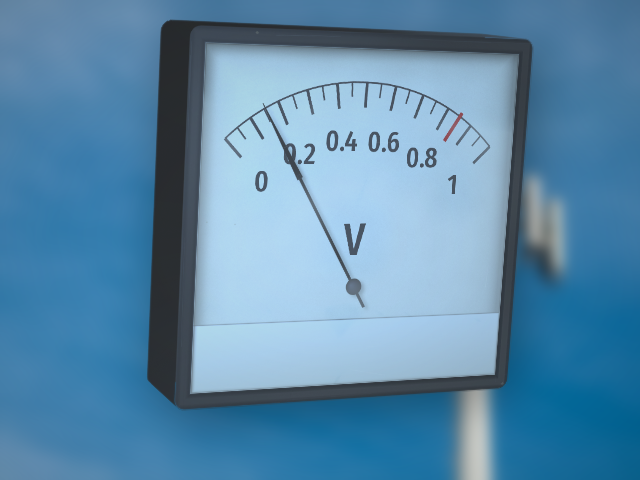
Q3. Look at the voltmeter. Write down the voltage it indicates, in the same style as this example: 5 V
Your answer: 0.15 V
